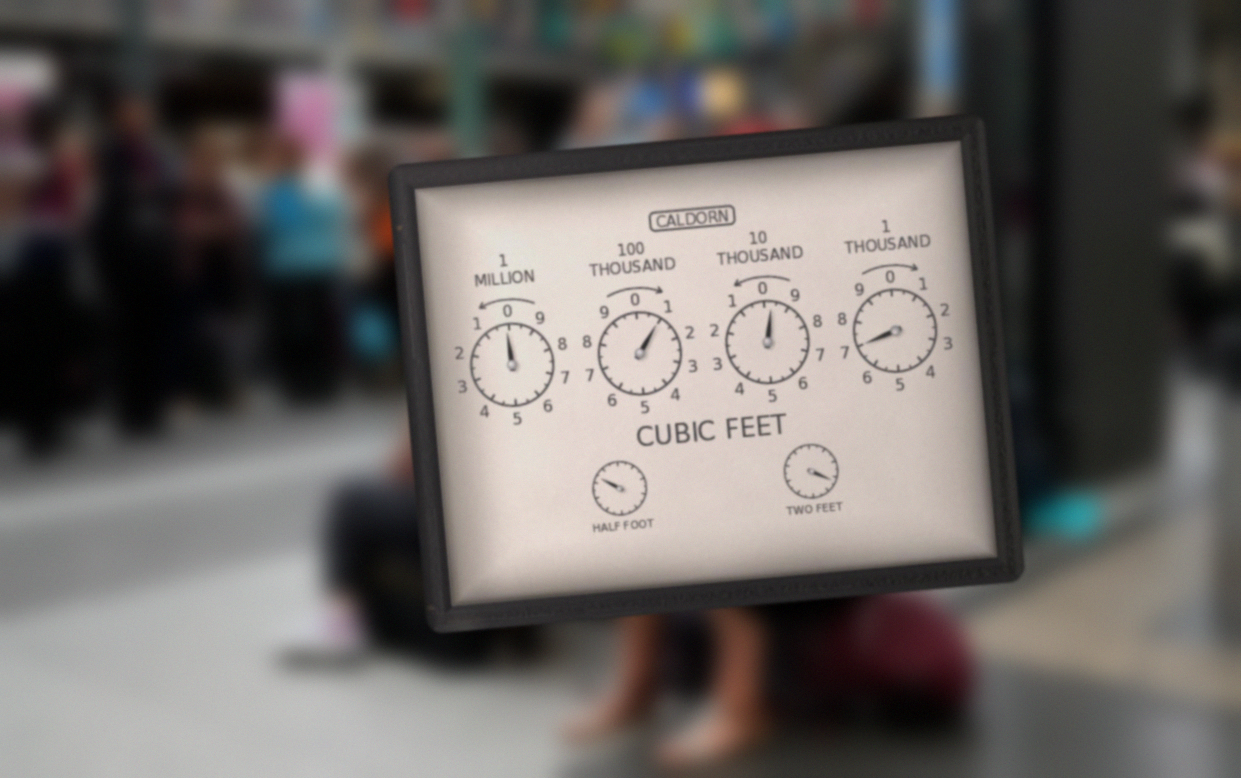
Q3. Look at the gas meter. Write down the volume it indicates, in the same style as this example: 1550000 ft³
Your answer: 9700 ft³
